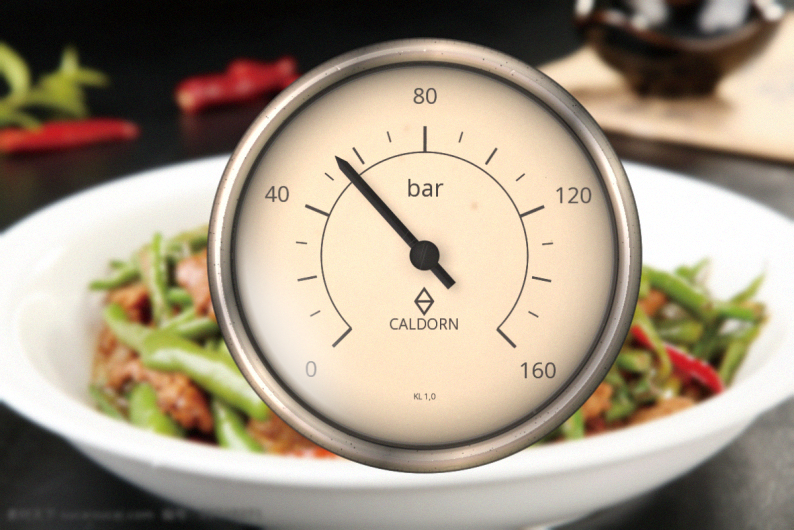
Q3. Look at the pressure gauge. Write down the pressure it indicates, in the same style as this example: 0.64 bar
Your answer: 55 bar
